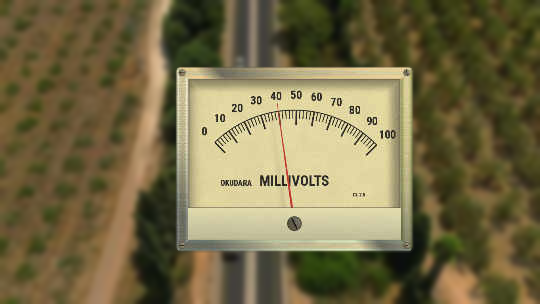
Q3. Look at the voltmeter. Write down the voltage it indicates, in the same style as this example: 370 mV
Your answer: 40 mV
